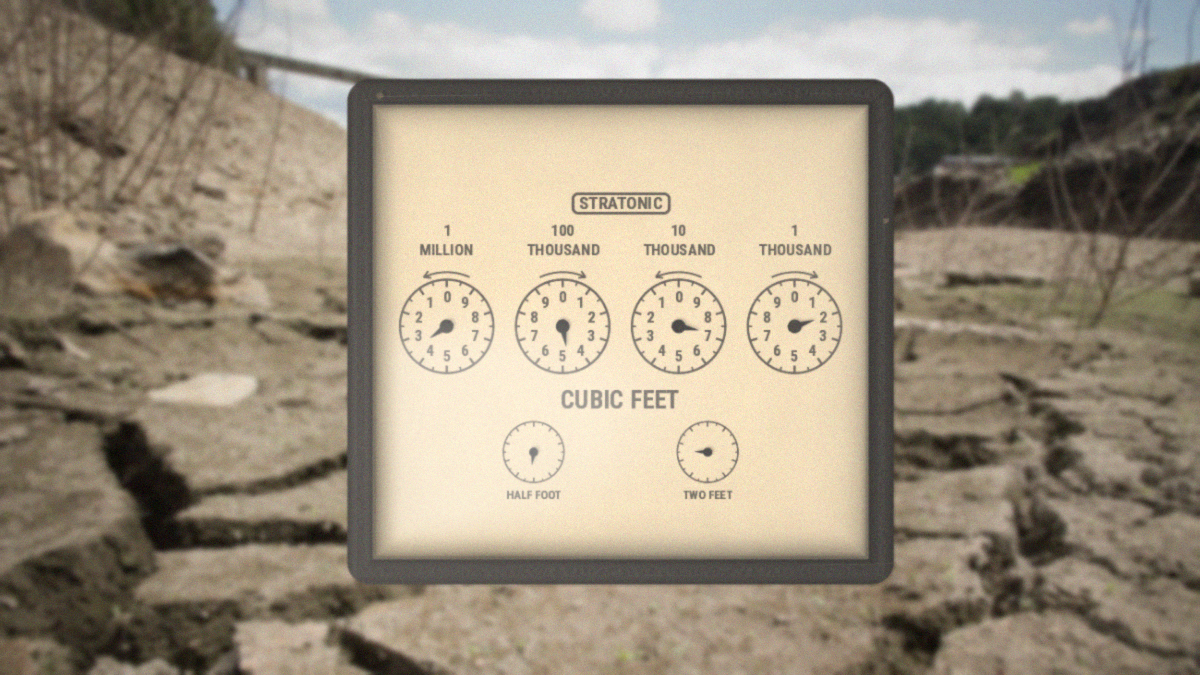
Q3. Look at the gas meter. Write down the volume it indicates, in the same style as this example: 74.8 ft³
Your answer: 347200 ft³
